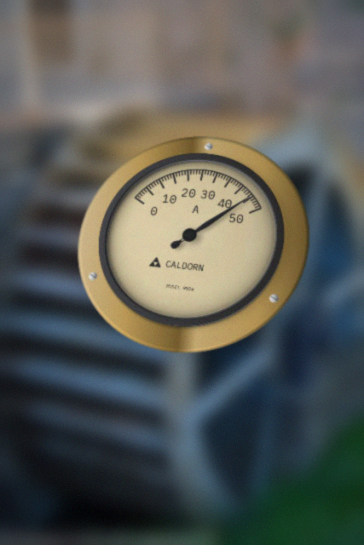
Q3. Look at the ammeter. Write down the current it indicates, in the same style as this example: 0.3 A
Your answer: 45 A
